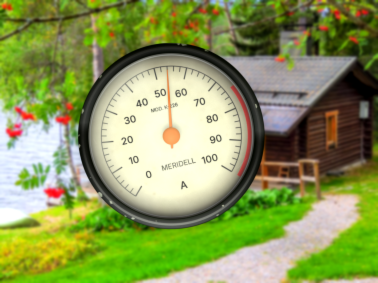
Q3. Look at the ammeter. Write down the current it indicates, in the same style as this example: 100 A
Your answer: 54 A
